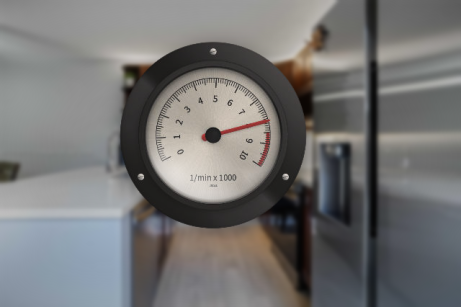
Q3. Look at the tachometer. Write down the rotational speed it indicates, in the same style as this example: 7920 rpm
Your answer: 8000 rpm
